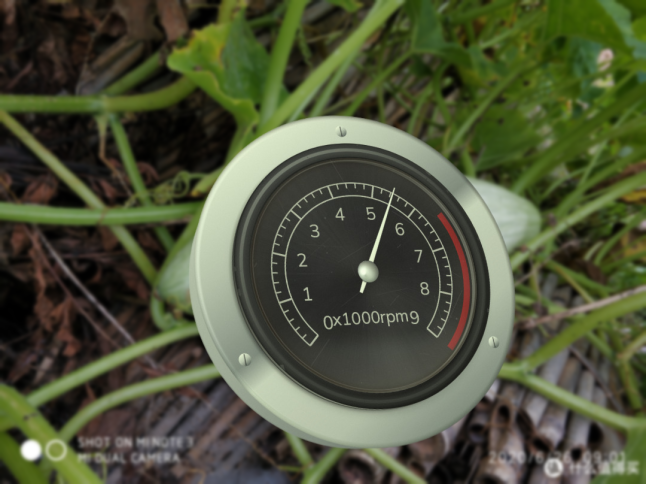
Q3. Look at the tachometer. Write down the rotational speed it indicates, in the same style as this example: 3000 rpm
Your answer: 5400 rpm
